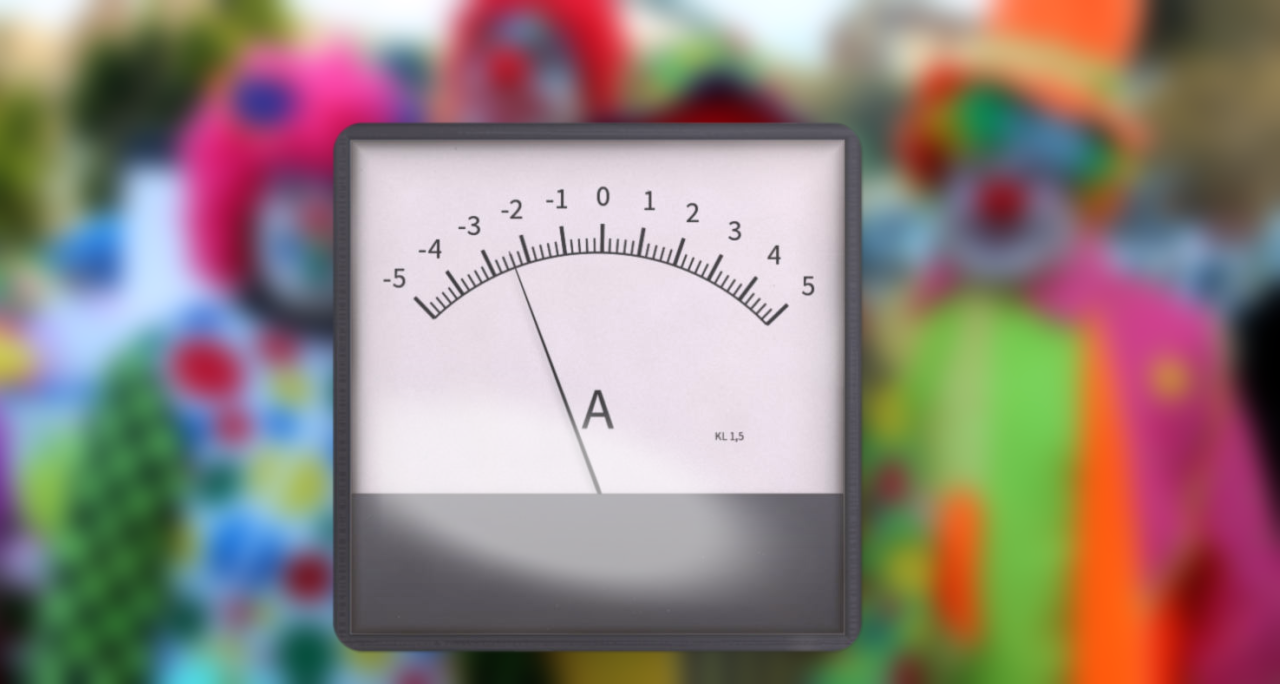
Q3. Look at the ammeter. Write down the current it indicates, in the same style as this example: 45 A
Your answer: -2.4 A
